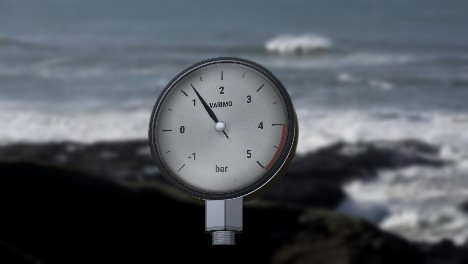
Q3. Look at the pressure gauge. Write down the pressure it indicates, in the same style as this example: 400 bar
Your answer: 1.25 bar
